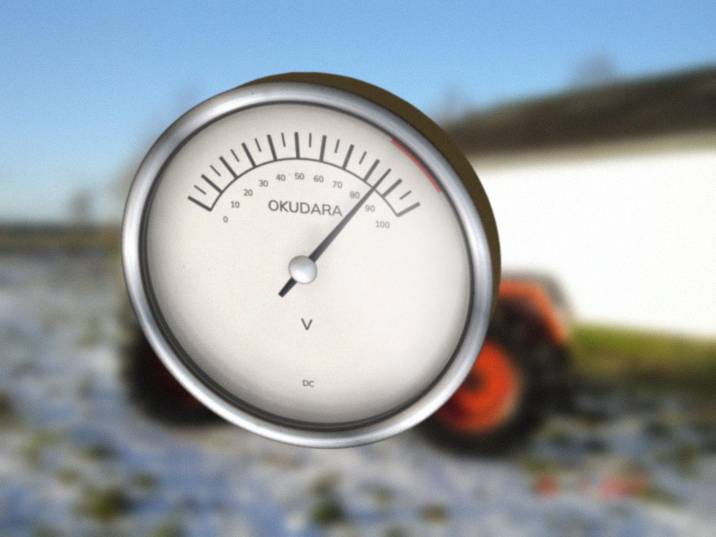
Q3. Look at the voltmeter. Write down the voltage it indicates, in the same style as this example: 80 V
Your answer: 85 V
